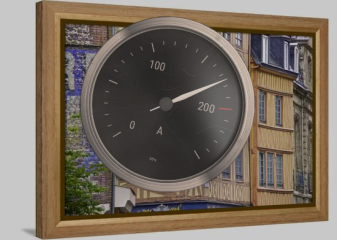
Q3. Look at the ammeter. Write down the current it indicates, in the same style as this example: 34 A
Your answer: 175 A
